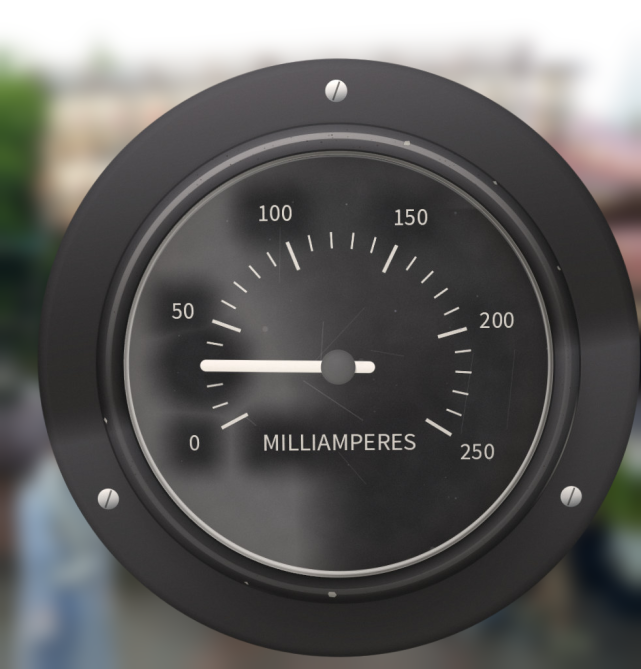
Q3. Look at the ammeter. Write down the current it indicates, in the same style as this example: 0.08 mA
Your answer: 30 mA
